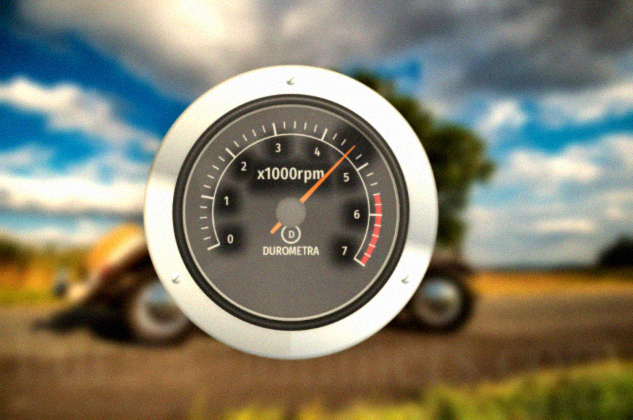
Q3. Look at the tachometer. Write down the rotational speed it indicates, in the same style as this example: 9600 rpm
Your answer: 4600 rpm
